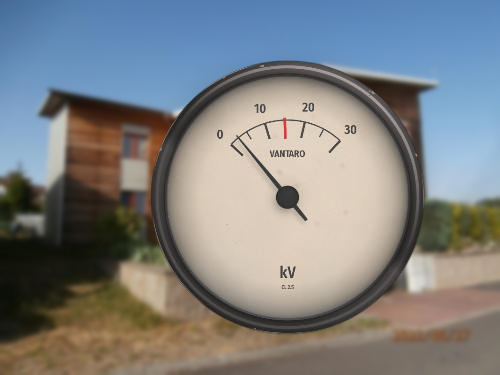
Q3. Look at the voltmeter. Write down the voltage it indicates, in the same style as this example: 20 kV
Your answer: 2.5 kV
